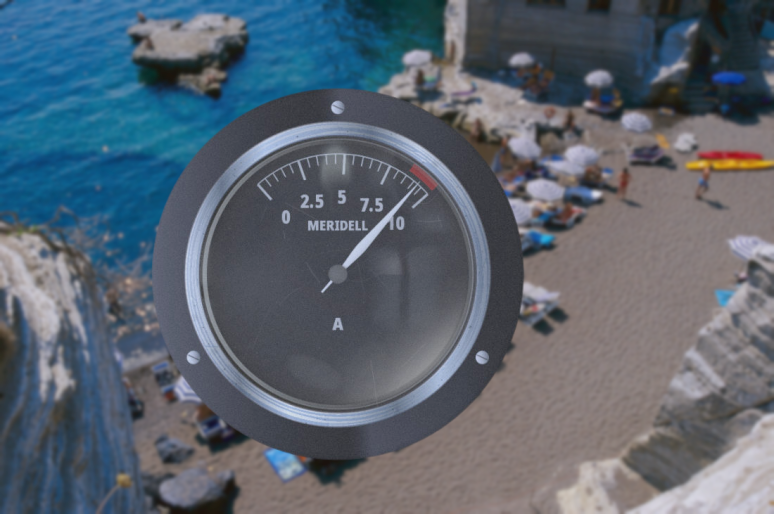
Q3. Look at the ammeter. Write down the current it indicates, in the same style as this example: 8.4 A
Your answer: 9.25 A
